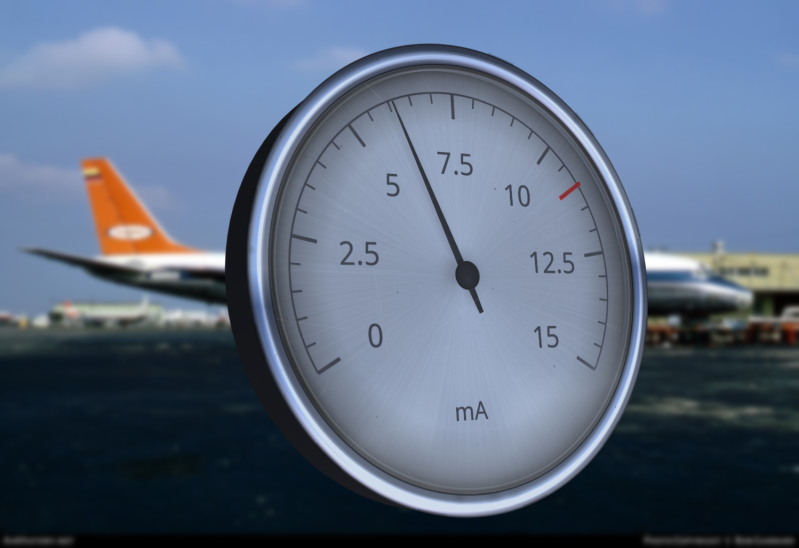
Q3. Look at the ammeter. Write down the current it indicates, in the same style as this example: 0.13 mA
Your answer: 6 mA
